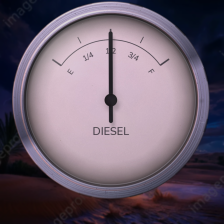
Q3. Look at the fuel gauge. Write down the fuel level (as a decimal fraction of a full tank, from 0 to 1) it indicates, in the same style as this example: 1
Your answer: 0.5
